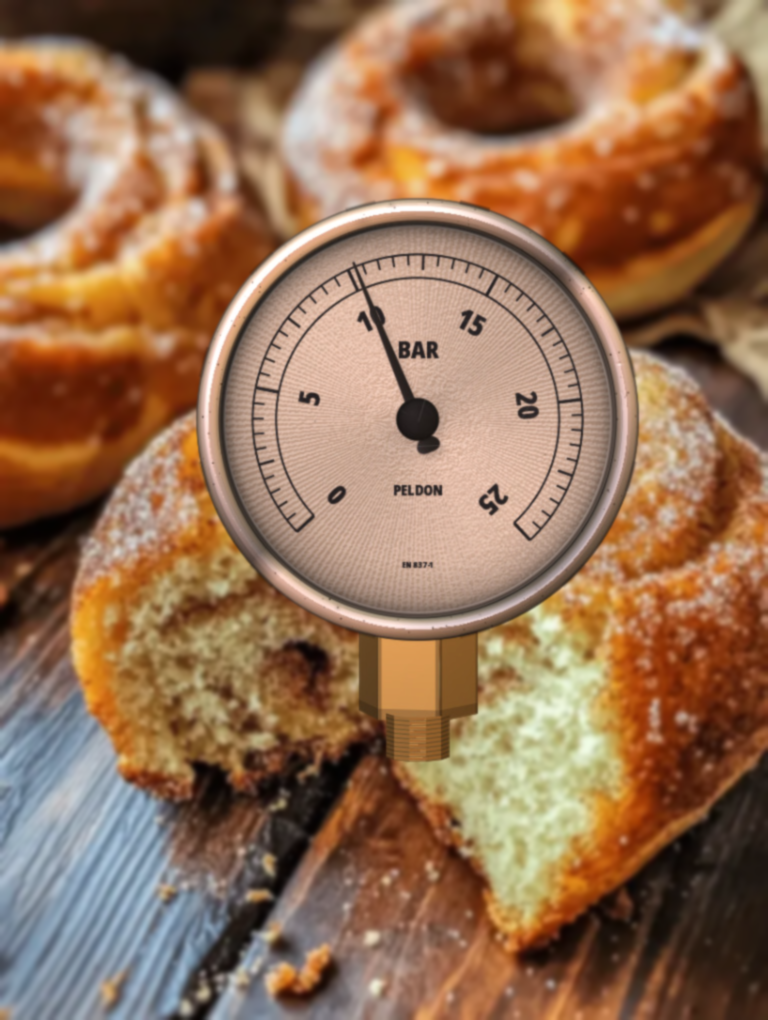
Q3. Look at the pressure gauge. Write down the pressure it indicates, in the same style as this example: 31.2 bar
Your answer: 10.25 bar
